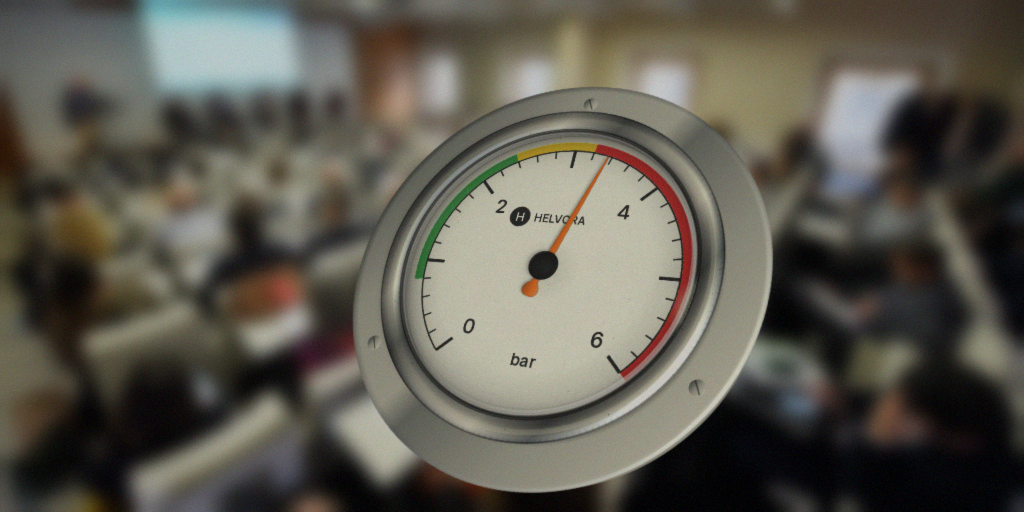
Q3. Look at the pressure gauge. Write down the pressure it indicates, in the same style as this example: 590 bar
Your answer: 3.4 bar
